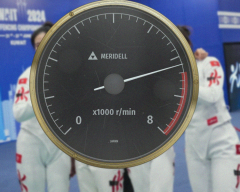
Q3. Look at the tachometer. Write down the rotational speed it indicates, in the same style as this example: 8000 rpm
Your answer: 6200 rpm
